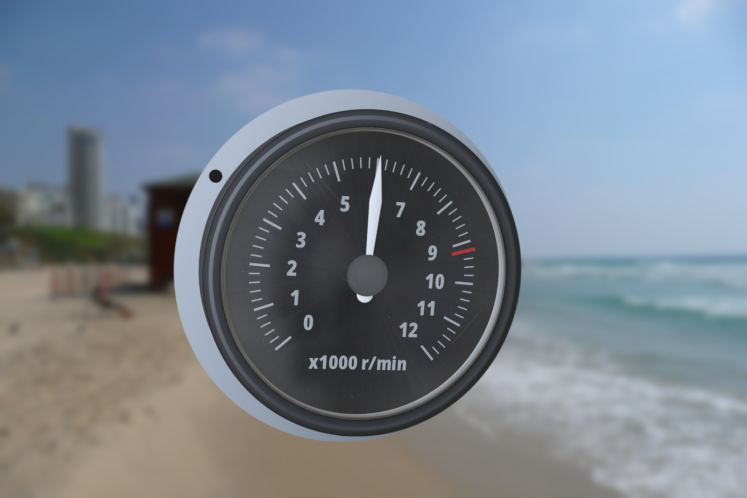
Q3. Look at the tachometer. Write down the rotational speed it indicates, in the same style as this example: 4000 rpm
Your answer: 6000 rpm
